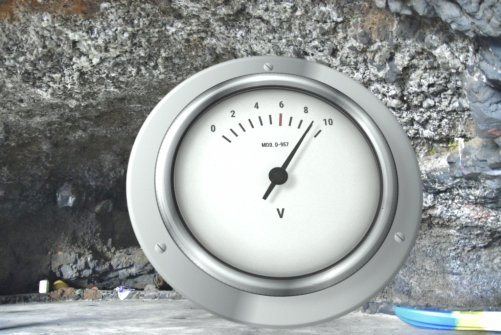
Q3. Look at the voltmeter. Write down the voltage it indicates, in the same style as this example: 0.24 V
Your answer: 9 V
